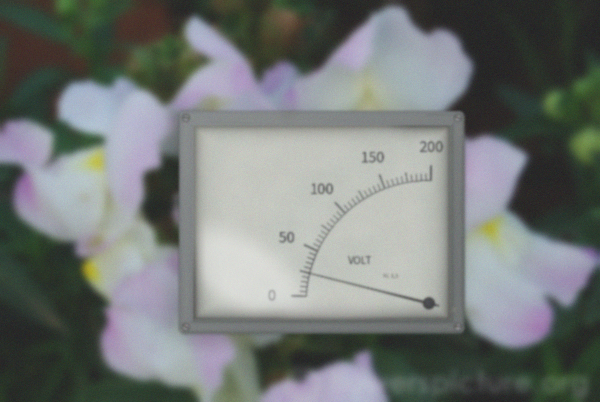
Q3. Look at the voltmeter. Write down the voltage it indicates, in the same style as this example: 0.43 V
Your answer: 25 V
